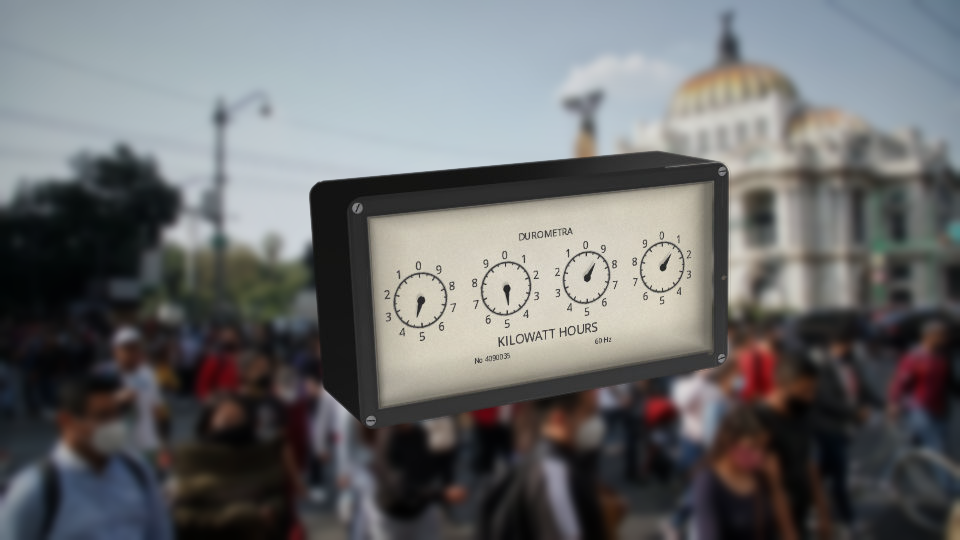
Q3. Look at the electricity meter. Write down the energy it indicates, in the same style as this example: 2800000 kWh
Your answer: 4491 kWh
